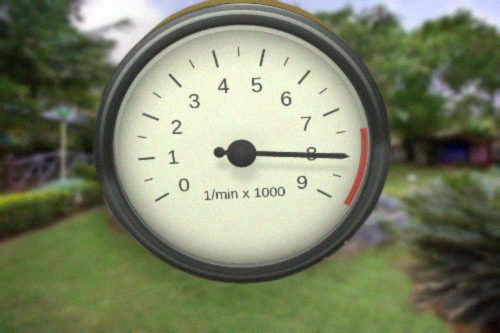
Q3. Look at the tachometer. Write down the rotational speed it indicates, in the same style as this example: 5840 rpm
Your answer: 8000 rpm
